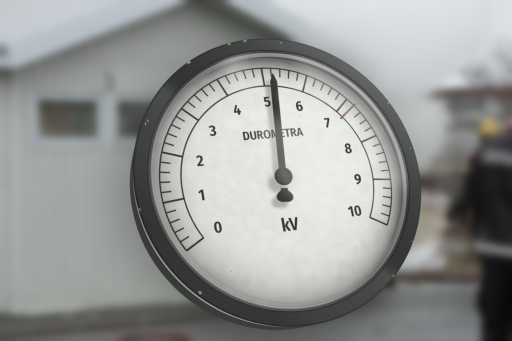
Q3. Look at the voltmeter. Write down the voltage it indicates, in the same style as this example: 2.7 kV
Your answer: 5.2 kV
